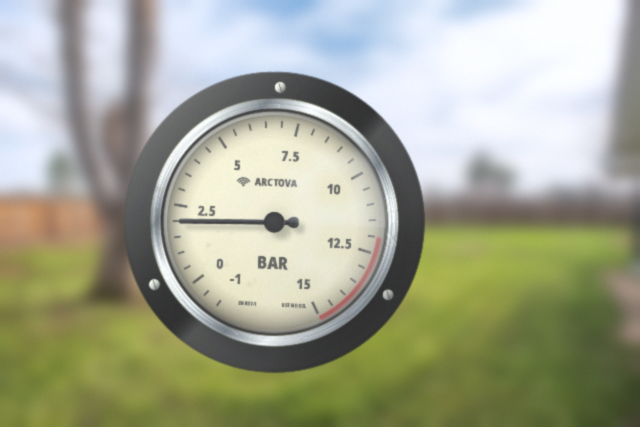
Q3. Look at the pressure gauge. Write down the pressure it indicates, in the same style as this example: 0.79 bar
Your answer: 2 bar
